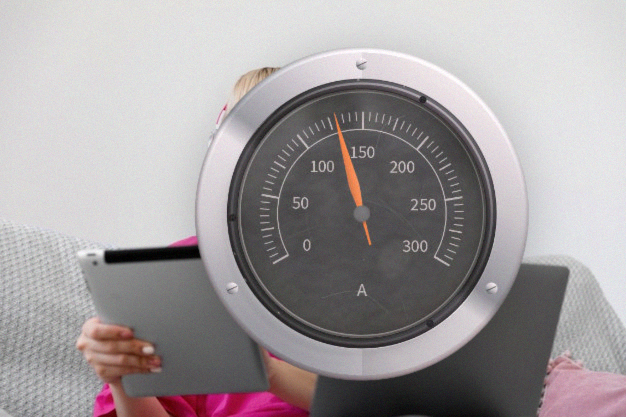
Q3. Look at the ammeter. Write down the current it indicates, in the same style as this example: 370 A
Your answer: 130 A
